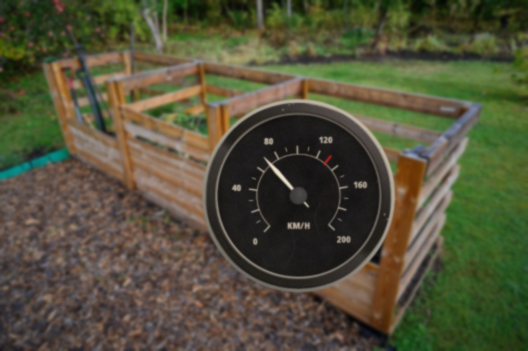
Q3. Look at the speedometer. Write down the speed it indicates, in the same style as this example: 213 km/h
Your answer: 70 km/h
